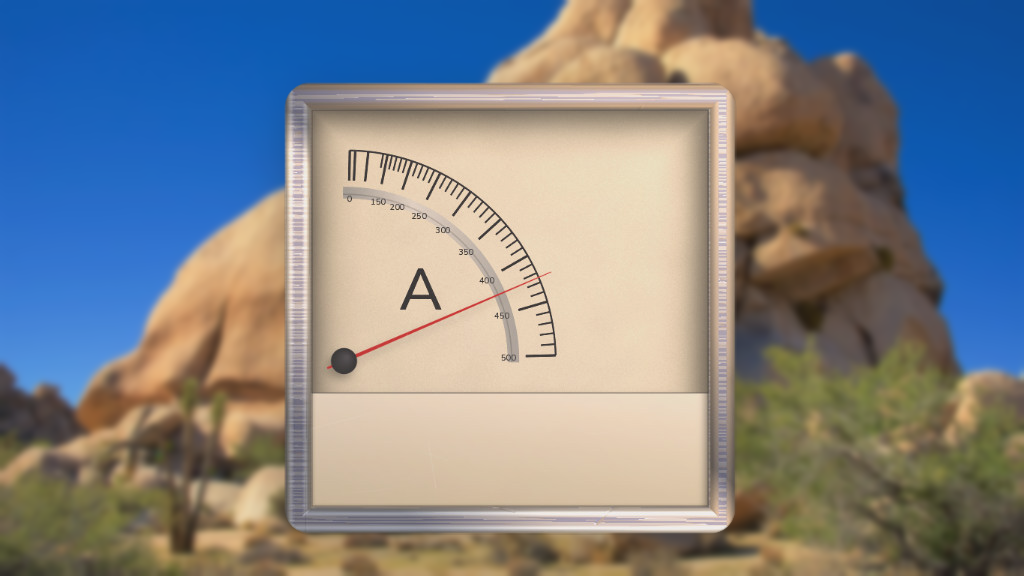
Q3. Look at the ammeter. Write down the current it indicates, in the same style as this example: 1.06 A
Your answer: 425 A
